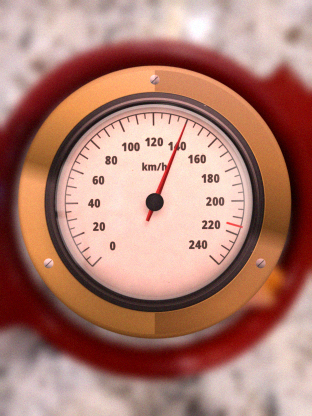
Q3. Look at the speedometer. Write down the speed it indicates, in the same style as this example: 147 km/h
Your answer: 140 km/h
